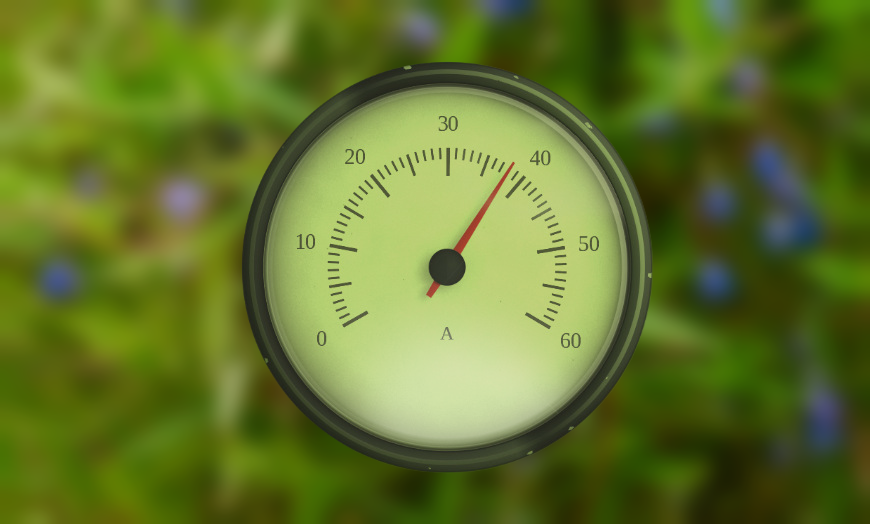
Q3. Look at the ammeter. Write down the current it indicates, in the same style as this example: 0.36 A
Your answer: 38 A
